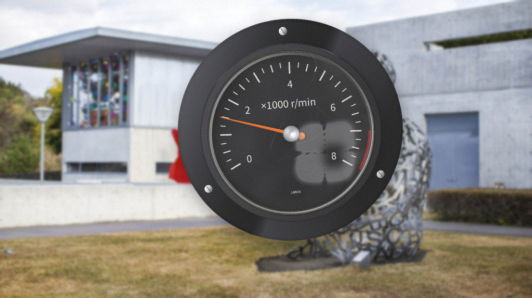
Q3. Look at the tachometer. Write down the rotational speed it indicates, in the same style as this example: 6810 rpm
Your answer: 1500 rpm
